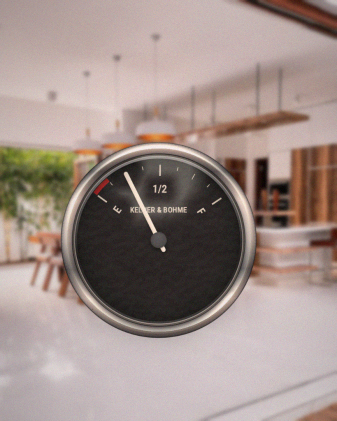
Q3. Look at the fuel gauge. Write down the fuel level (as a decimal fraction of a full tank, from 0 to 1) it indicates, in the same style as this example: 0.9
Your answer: 0.25
